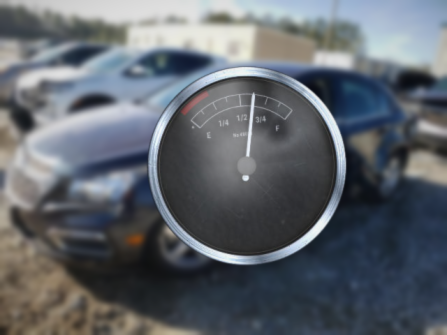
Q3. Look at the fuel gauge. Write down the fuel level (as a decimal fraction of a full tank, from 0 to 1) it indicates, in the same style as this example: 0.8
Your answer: 0.625
